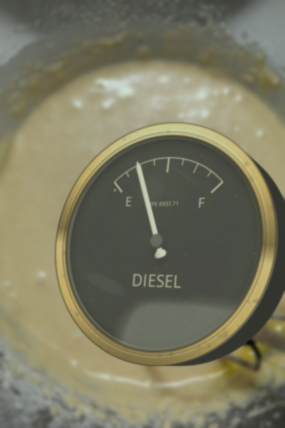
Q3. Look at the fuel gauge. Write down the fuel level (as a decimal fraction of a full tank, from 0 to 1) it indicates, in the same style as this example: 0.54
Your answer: 0.25
